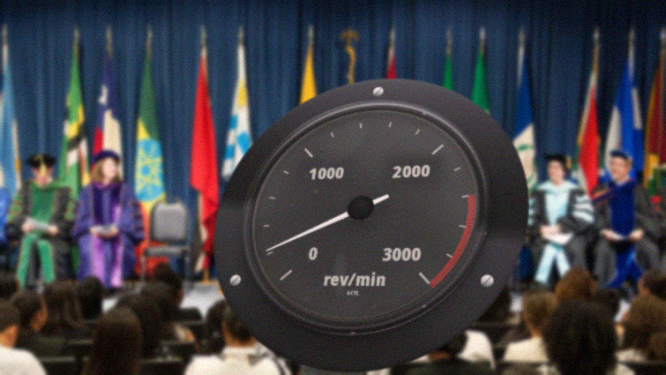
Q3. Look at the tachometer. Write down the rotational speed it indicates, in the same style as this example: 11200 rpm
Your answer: 200 rpm
